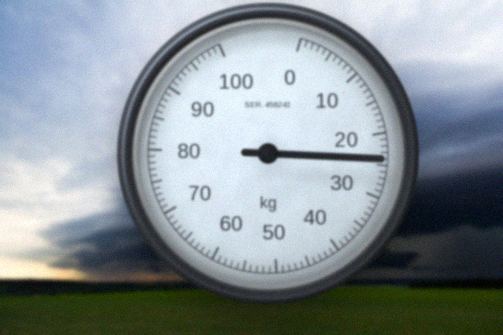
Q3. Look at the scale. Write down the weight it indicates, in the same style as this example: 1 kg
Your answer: 24 kg
